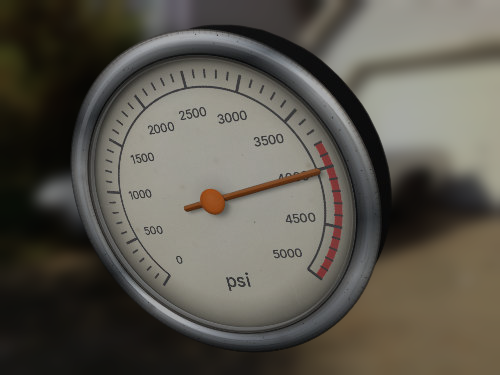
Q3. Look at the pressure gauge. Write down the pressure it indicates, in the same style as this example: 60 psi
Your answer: 4000 psi
